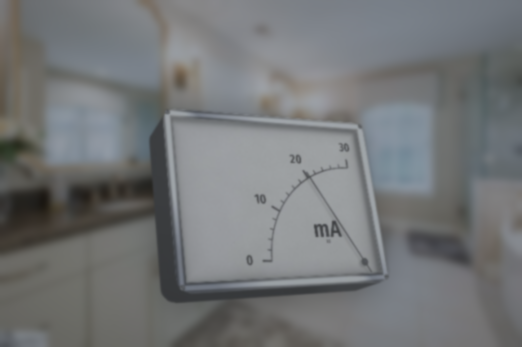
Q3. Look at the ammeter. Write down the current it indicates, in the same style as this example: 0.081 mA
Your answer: 20 mA
